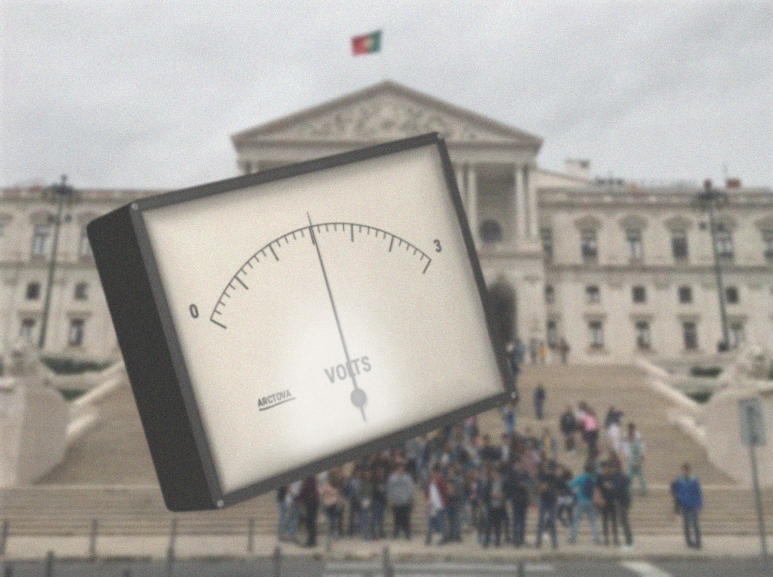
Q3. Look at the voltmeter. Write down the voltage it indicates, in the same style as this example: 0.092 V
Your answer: 1.5 V
